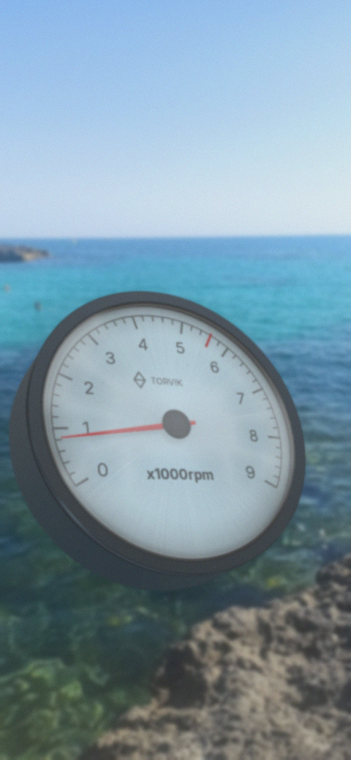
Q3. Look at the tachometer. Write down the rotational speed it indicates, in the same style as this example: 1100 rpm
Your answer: 800 rpm
